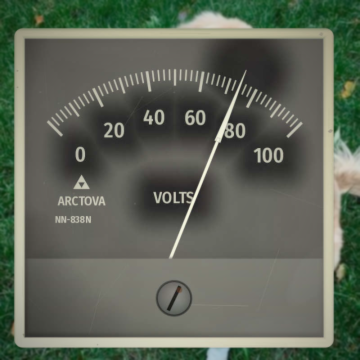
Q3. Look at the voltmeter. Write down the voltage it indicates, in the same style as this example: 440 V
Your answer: 74 V
